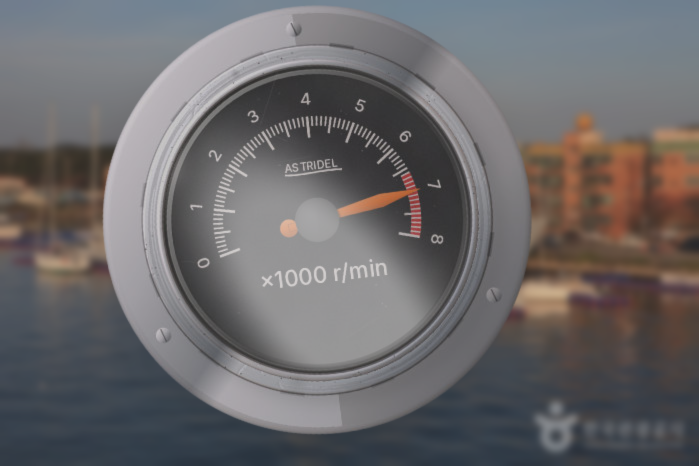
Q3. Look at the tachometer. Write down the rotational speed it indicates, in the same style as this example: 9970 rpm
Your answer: 7000 rpm
